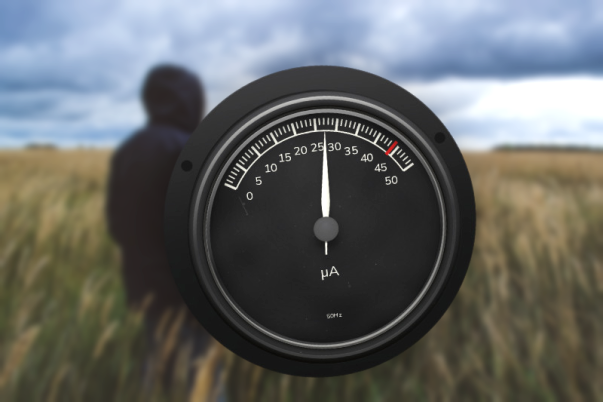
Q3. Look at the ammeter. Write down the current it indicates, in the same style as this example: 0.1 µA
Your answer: 27 µA
